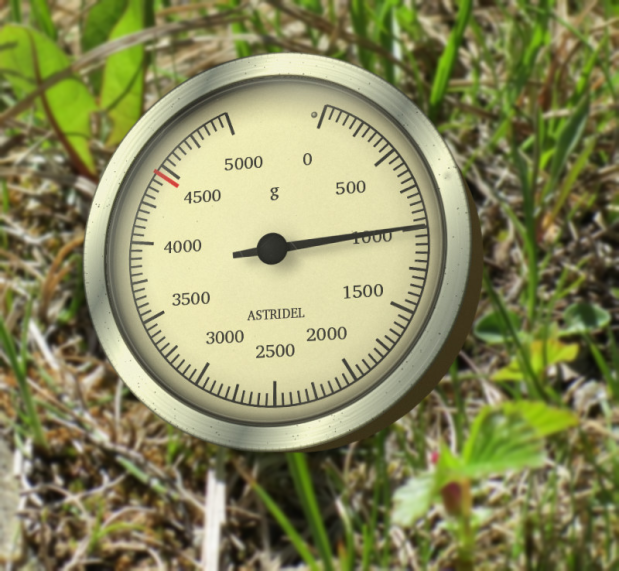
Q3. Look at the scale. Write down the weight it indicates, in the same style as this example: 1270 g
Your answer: 1000 g
